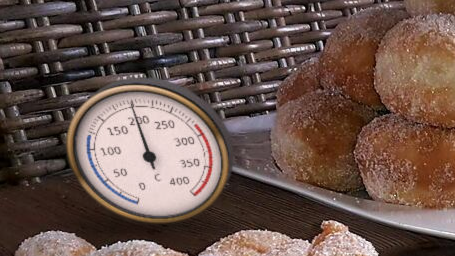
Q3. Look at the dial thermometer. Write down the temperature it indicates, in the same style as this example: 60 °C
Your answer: 200 °C
